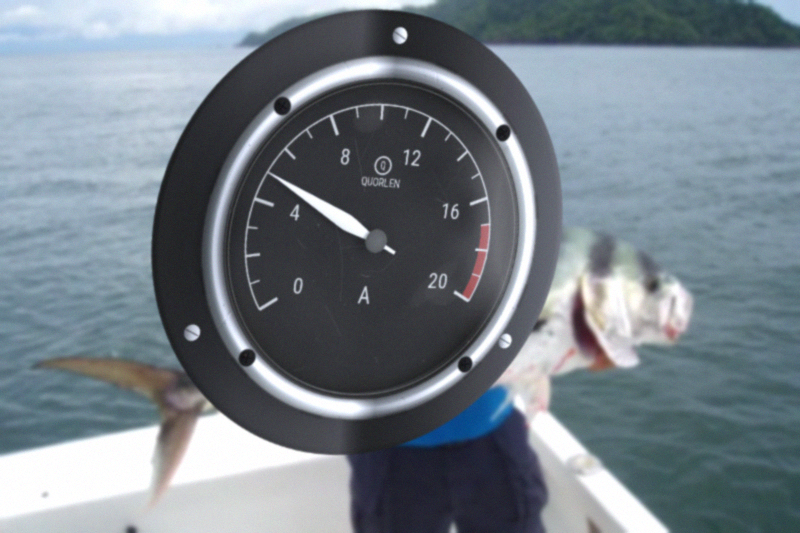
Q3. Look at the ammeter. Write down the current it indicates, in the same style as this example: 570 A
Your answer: 5 A
